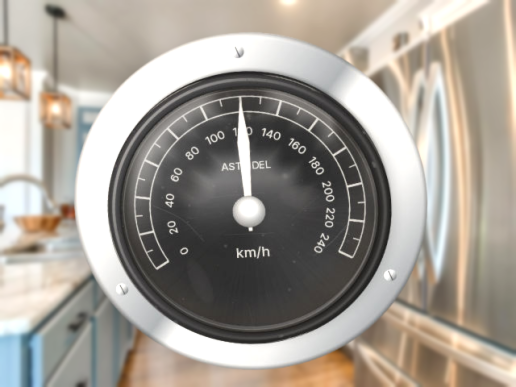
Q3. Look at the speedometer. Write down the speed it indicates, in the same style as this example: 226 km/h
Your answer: 120 km/h
